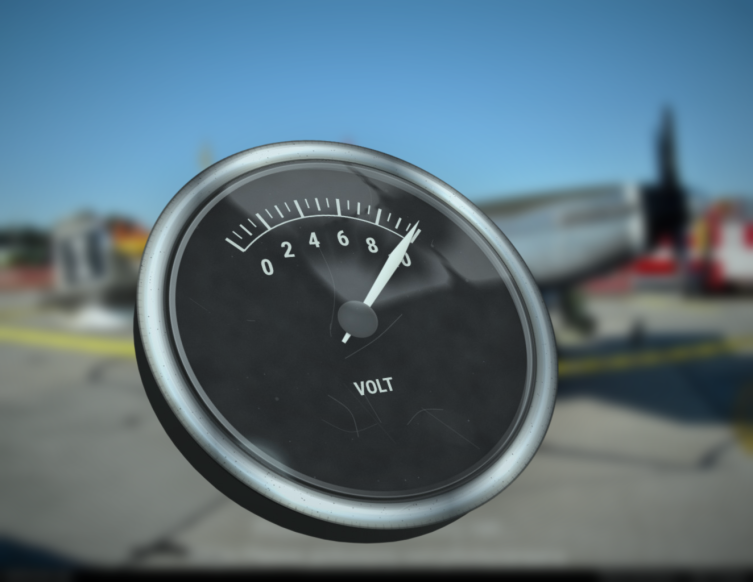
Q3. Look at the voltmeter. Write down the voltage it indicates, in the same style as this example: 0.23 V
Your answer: 9.75 V
